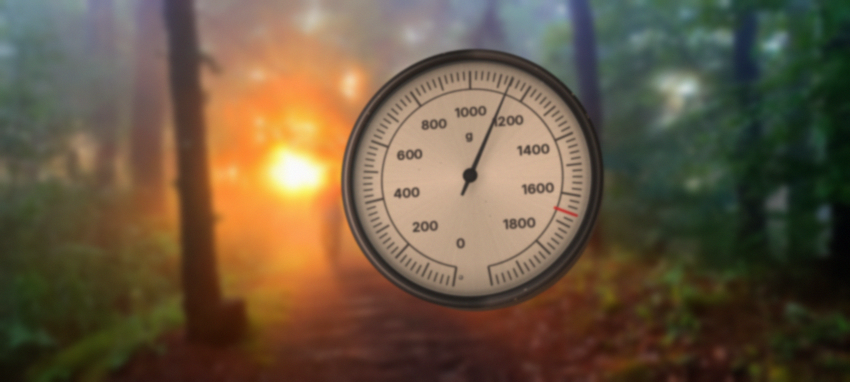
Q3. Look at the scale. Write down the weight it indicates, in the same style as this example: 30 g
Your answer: 1140 g
